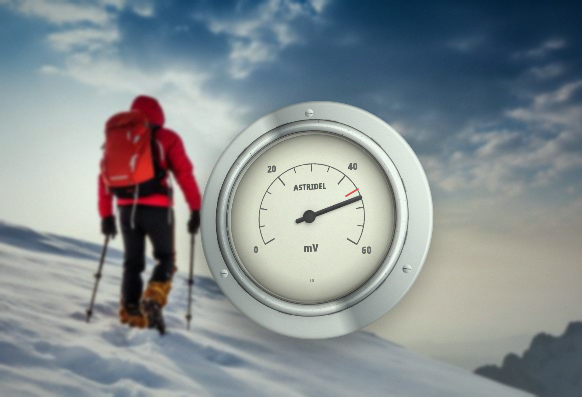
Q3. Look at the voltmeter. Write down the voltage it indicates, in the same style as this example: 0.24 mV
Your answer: 47.5 mV
